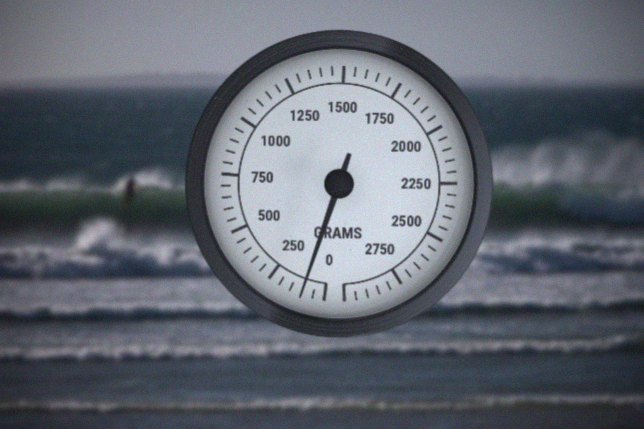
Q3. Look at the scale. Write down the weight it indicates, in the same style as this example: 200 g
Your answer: 100 g
